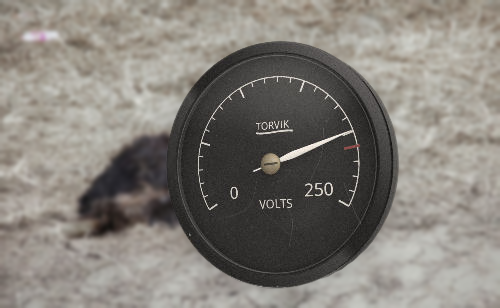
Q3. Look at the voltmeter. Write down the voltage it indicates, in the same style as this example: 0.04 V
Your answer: 200 V
